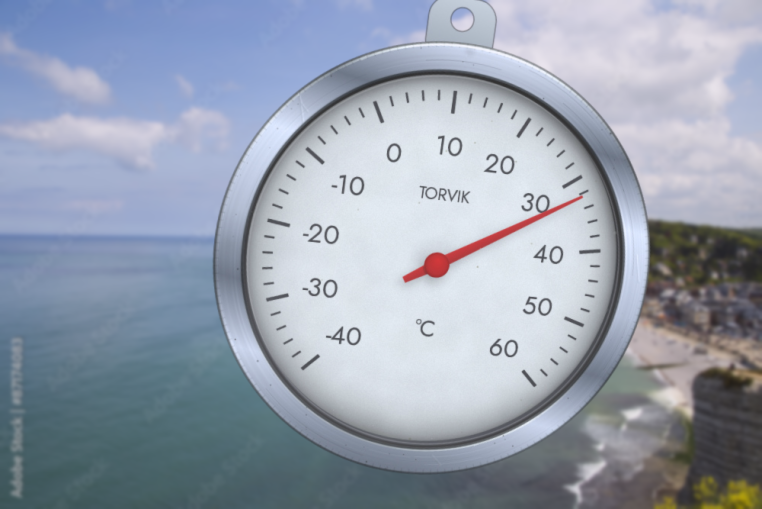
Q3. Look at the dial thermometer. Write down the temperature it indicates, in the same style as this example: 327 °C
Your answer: 32 °C
